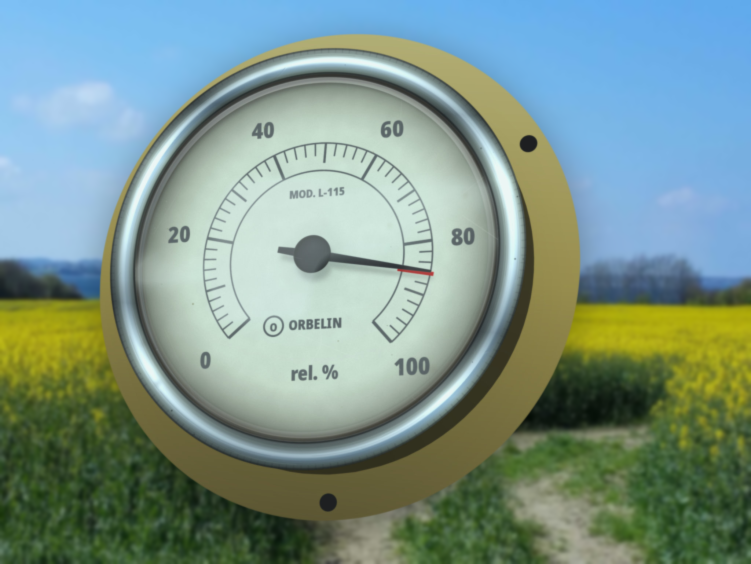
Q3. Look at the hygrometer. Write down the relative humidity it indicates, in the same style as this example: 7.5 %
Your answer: 86 %
